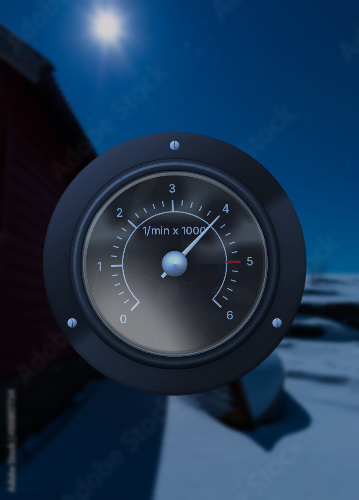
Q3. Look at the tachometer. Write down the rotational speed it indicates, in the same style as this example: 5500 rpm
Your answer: 4000 rpm
